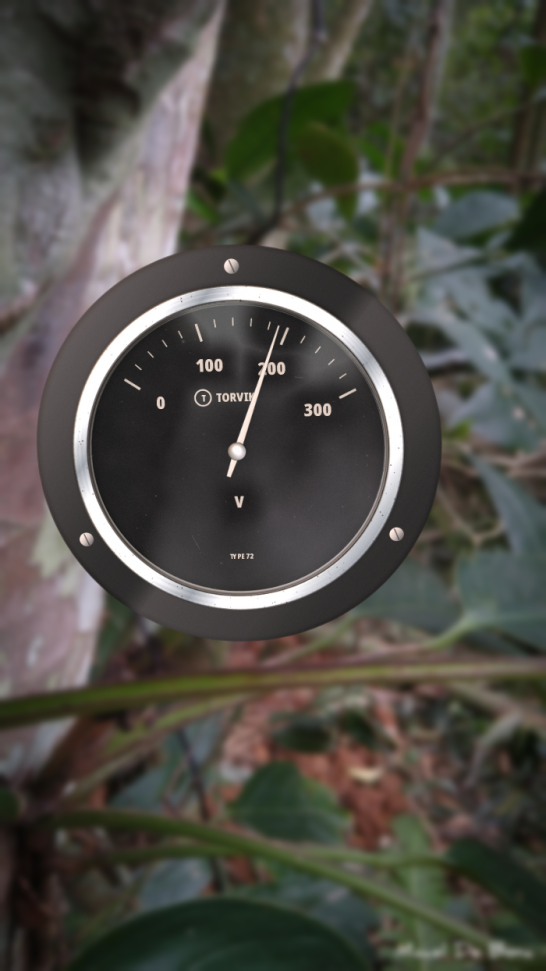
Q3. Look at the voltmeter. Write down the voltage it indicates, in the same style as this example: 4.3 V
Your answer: 190 V
